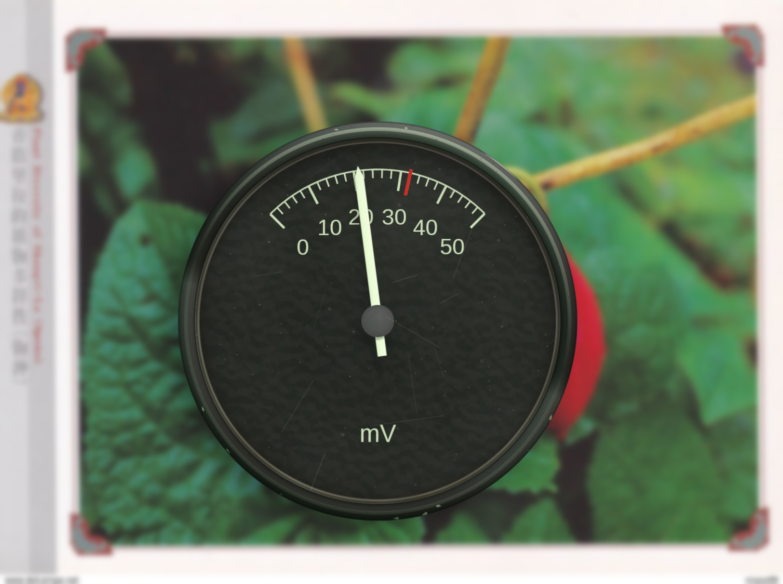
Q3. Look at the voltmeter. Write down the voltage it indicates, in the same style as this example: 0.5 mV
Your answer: 21 mV
